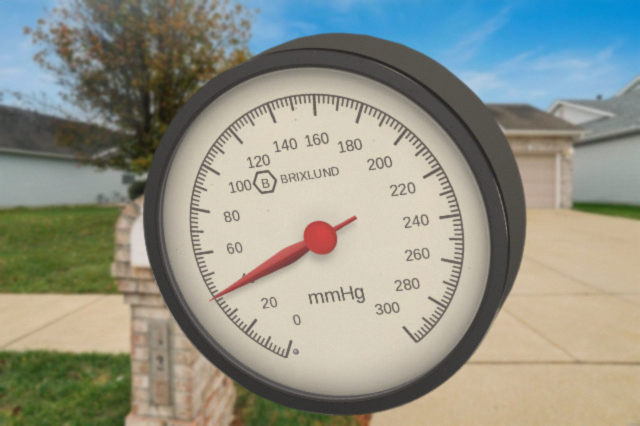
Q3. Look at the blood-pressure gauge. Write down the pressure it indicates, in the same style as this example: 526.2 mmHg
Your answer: 40 mmHg
